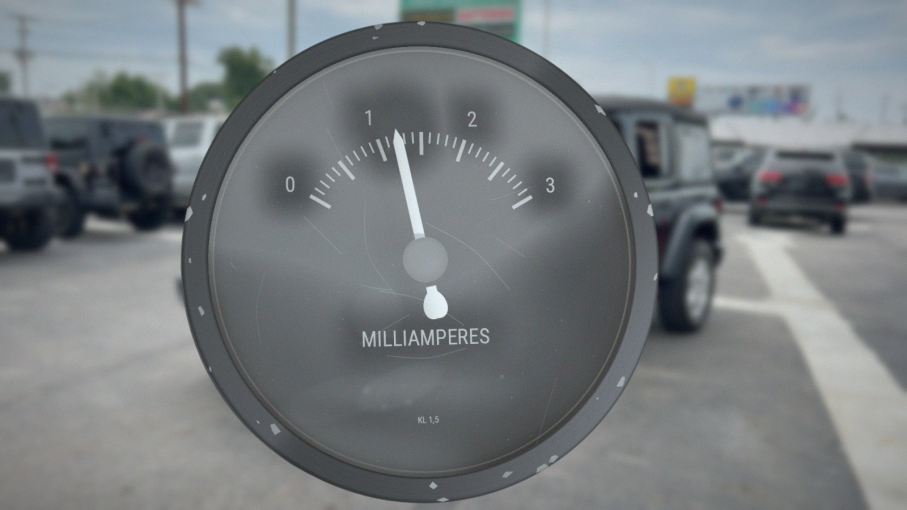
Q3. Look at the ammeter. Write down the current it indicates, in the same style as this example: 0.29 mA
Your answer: 1.2 mA
